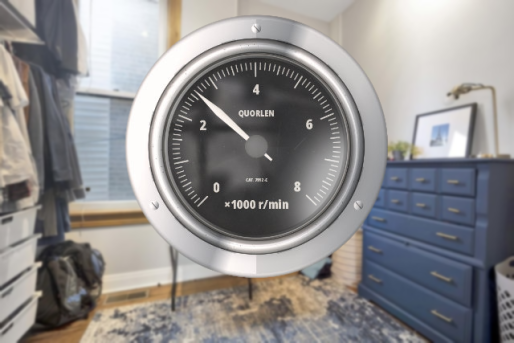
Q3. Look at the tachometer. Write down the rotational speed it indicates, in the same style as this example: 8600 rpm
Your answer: 2600 rpm
